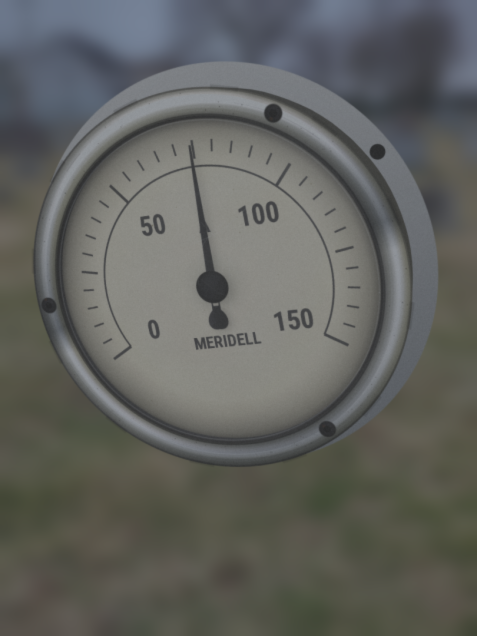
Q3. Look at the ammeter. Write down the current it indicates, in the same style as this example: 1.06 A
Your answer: 75 A
